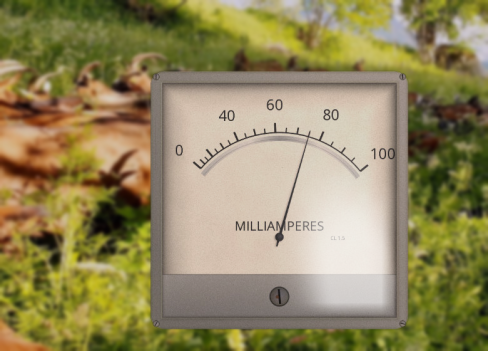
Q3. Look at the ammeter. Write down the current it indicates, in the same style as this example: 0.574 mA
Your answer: 75 mA
